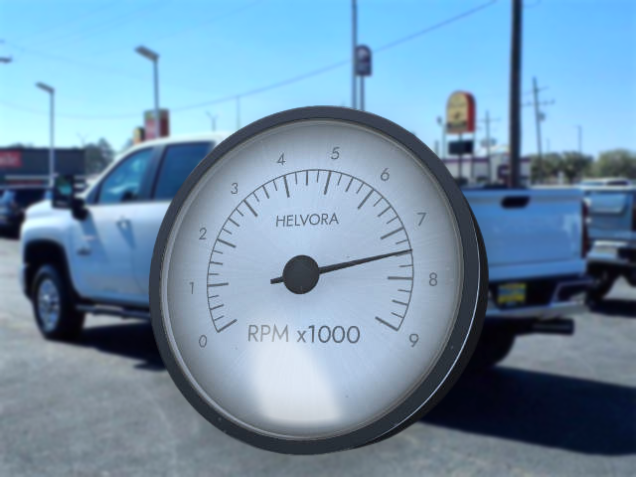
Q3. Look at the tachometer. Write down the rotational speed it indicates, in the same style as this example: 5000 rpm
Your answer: 7500 rpm
